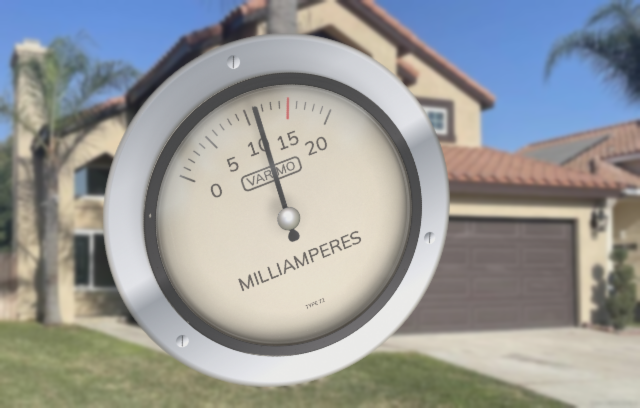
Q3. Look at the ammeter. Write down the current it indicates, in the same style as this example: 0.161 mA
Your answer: 11 mA
